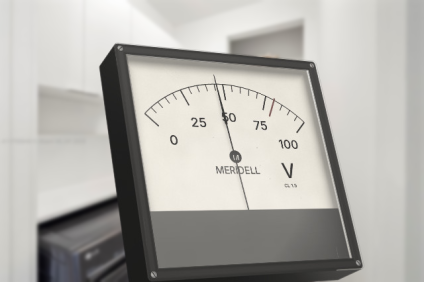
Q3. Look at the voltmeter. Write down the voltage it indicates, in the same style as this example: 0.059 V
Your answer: 45 V
